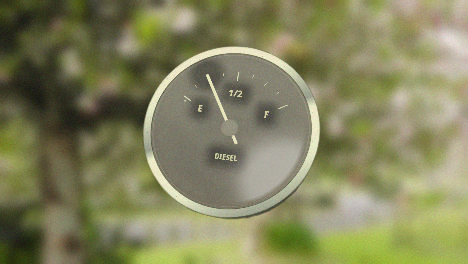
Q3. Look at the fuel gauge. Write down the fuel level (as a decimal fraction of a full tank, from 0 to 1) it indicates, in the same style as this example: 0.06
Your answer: 0.25
